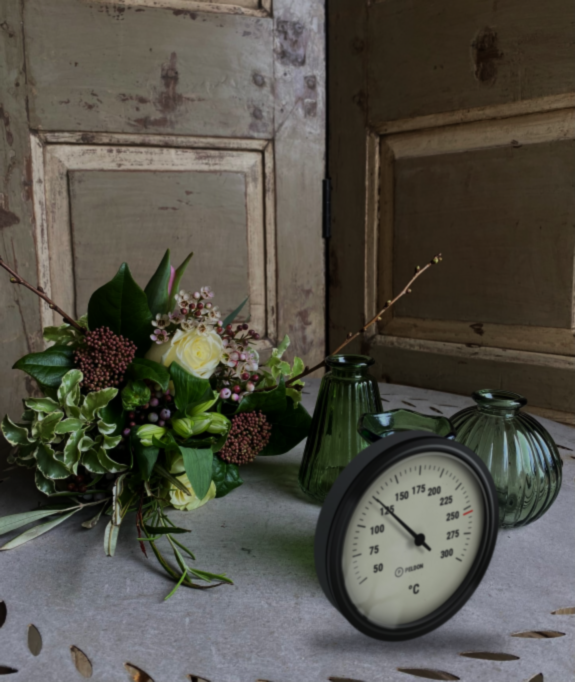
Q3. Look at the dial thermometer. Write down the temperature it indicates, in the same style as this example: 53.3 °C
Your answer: 125 °C
